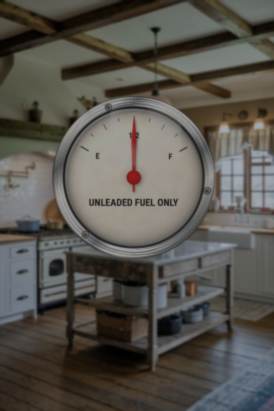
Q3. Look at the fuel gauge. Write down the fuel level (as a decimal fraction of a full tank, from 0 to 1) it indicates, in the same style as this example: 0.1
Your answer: 0.5
